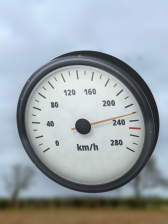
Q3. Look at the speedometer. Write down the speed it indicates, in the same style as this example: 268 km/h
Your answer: 230 km/h
